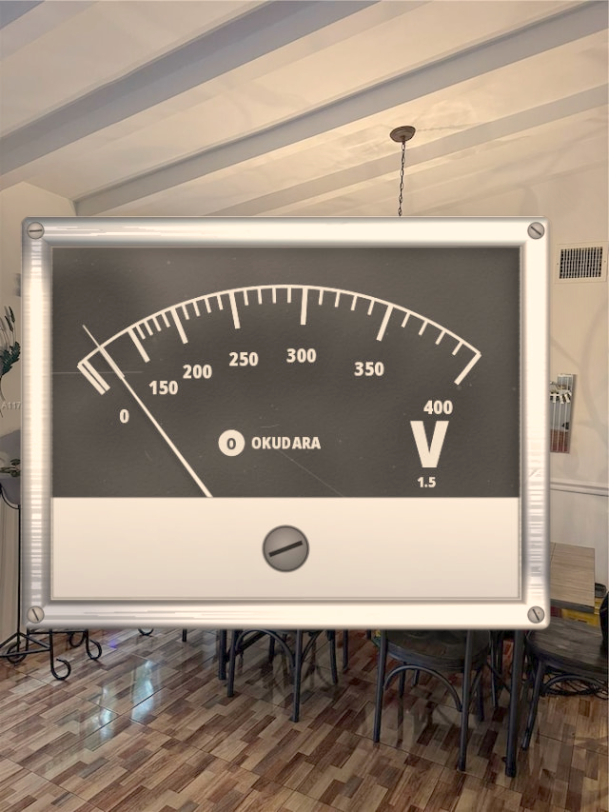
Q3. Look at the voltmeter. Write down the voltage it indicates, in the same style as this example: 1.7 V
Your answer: 100 V
